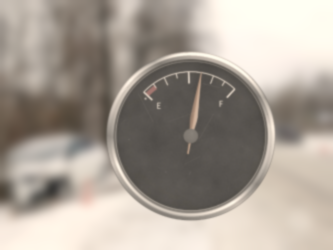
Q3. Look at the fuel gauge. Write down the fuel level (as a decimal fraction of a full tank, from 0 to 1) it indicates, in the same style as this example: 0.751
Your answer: 0.625
